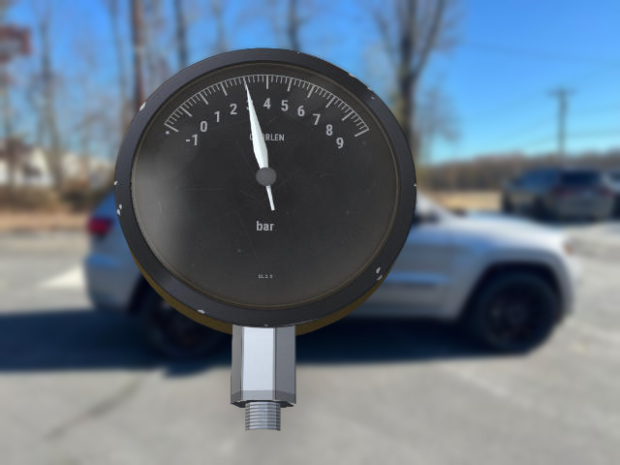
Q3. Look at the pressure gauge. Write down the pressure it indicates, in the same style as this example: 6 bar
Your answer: 3 bar
